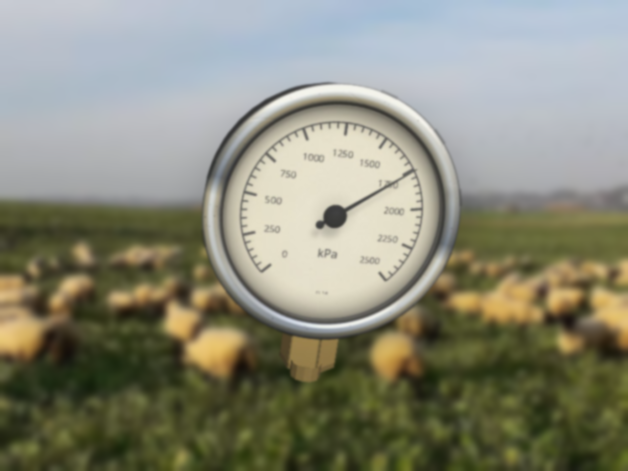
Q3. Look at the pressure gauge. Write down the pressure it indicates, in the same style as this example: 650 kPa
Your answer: 1750 kPa
